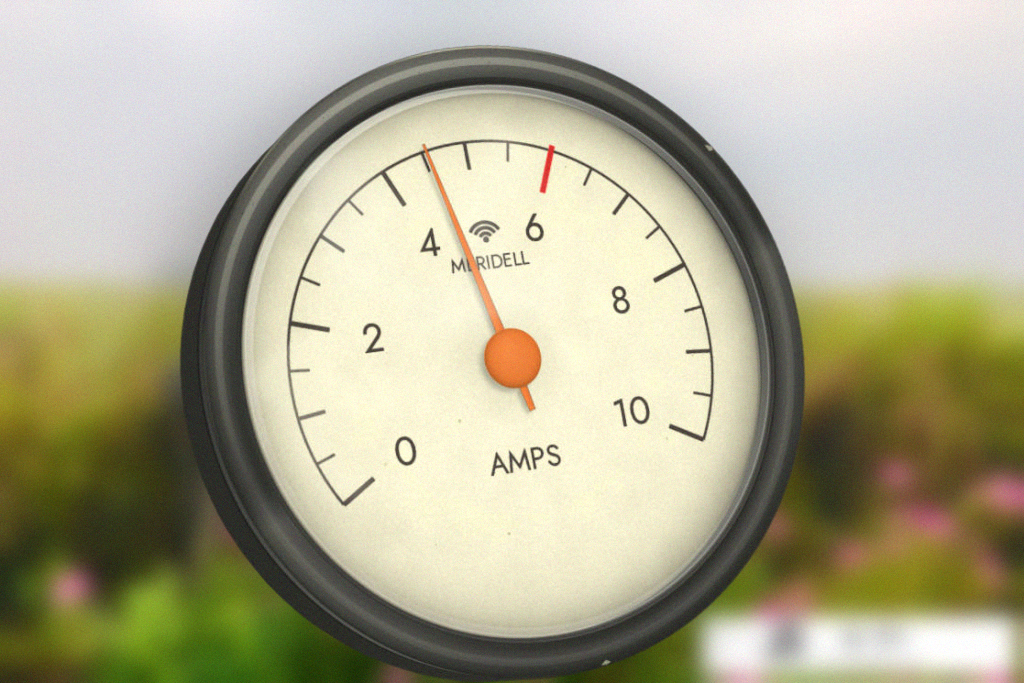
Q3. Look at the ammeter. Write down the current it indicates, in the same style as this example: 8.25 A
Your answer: 4.5 A
